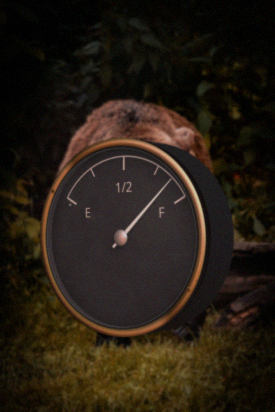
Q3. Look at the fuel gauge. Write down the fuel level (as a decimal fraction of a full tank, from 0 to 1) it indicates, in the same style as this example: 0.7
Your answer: 0.875
